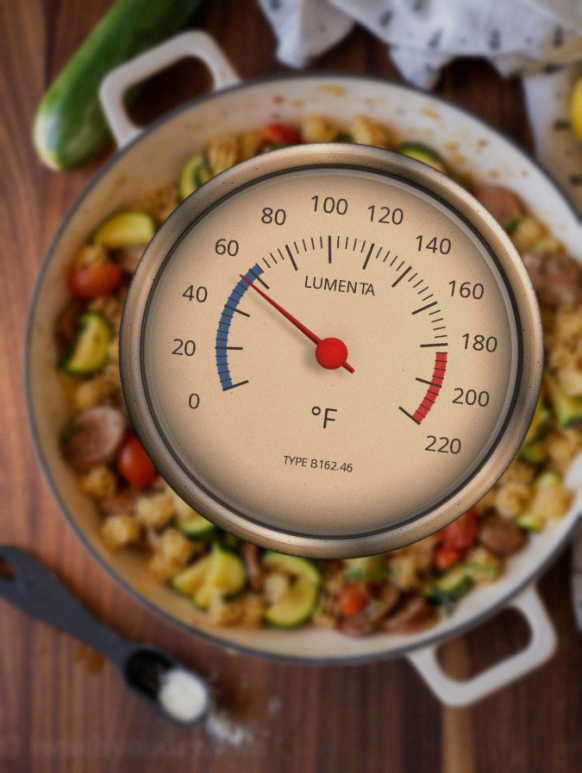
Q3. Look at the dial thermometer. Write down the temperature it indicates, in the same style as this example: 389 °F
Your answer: 56 °F
